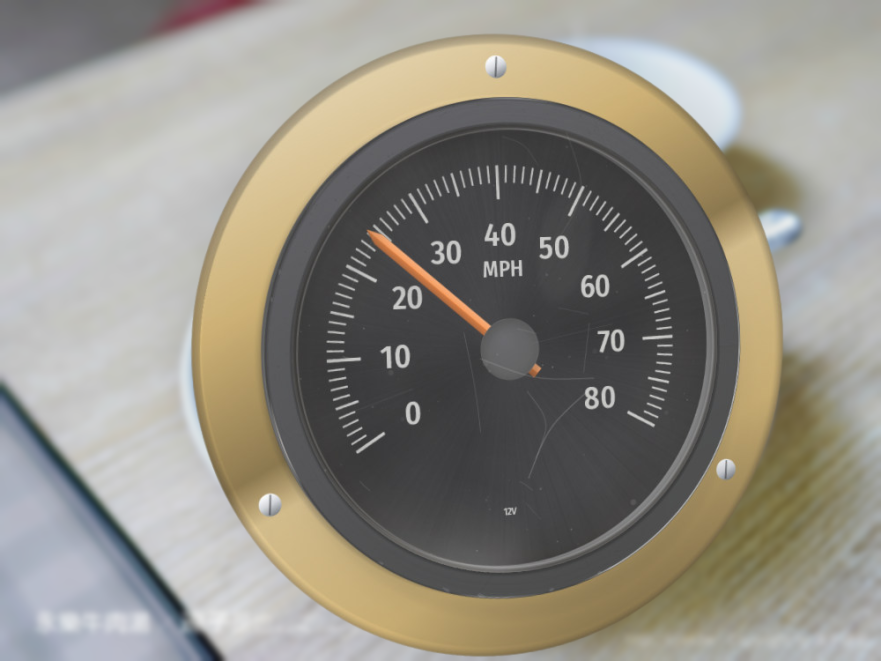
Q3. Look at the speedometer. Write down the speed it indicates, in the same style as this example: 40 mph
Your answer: 24 mph
